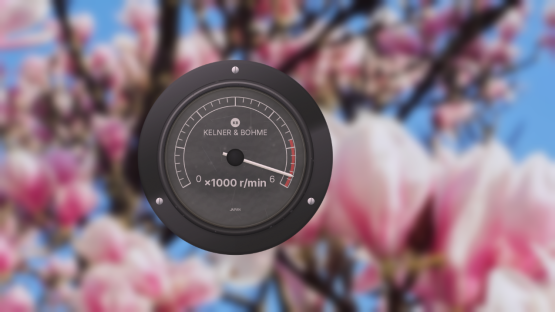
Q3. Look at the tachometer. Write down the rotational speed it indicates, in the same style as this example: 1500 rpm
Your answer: 5700 rpm
